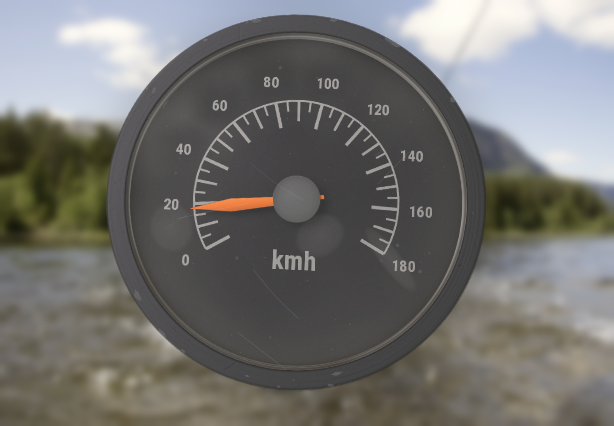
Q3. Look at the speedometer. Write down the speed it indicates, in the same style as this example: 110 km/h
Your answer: 17.5 km/h
